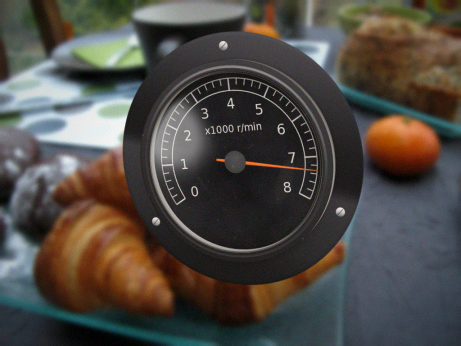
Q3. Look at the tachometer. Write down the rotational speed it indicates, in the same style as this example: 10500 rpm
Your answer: 7300 rpm
